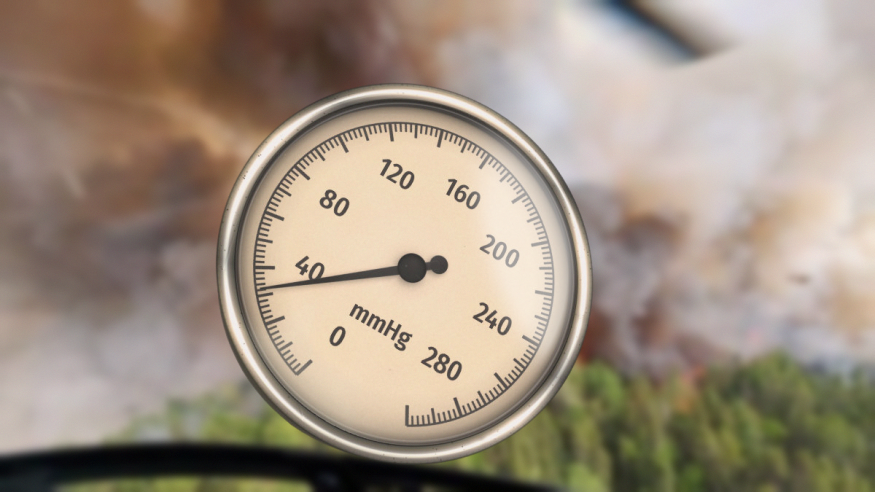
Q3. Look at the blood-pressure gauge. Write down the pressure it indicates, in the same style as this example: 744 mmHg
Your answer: 32 mmHg
